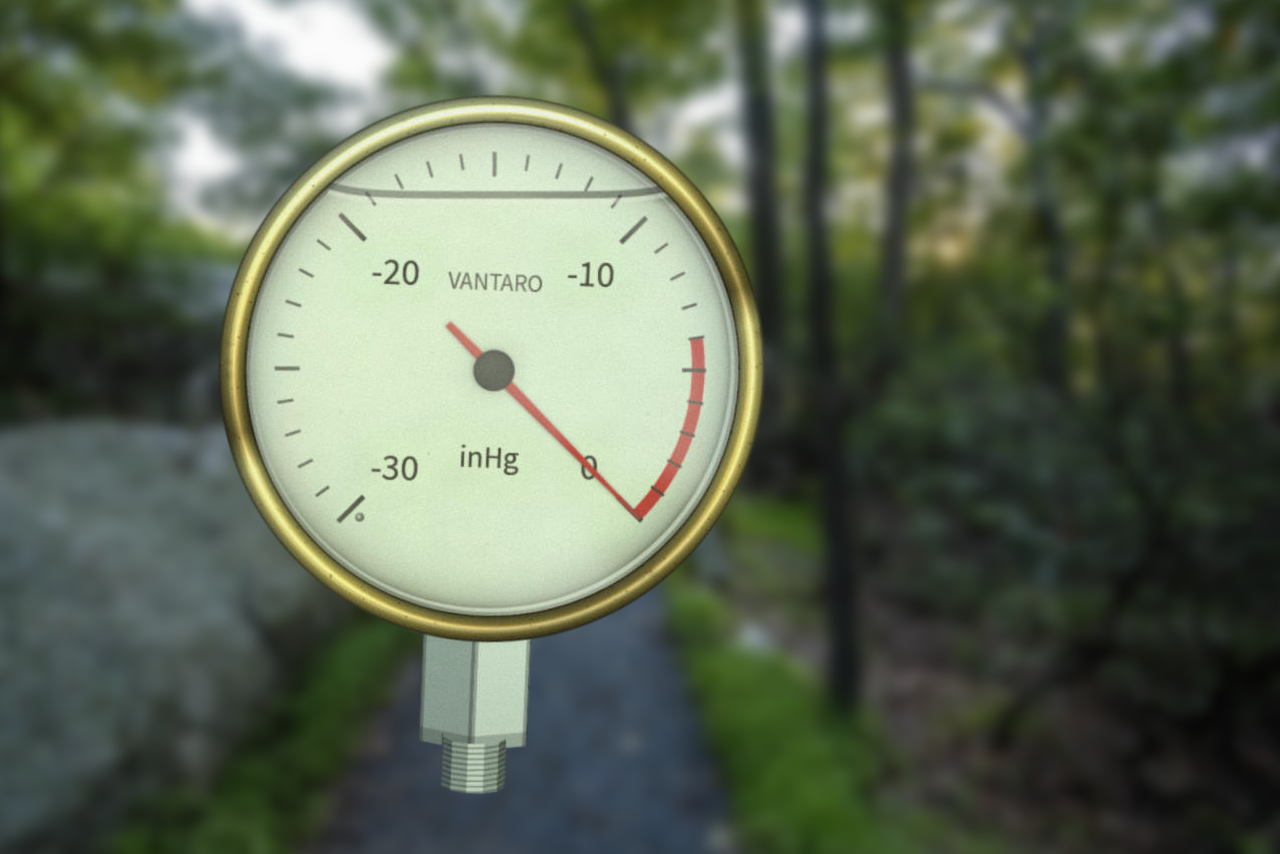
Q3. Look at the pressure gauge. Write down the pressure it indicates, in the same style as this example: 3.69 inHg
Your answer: 0 inHg
